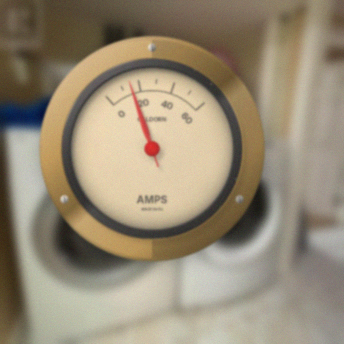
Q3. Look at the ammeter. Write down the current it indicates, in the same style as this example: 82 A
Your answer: 15 A
